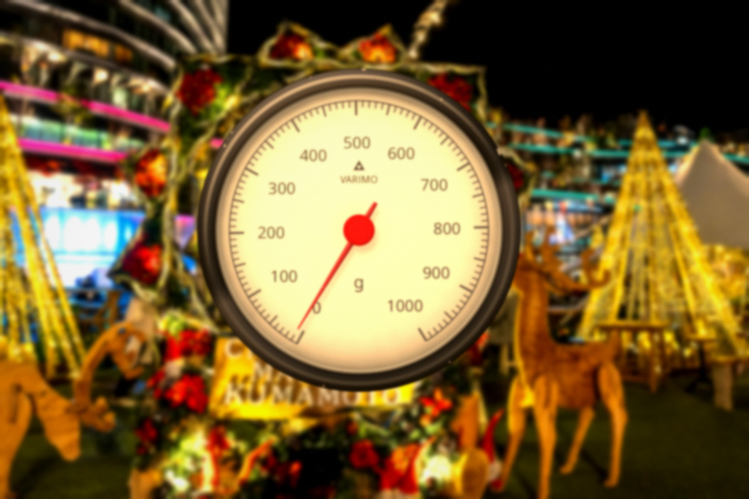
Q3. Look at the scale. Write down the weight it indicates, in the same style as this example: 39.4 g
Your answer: 10 g
